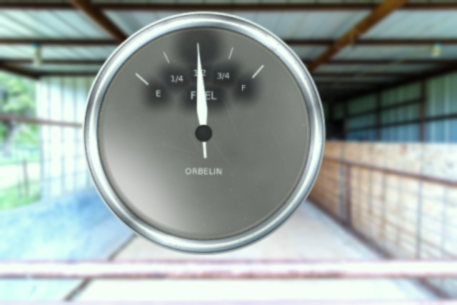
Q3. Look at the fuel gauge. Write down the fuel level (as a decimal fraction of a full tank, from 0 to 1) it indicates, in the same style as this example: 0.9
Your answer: 0.5
